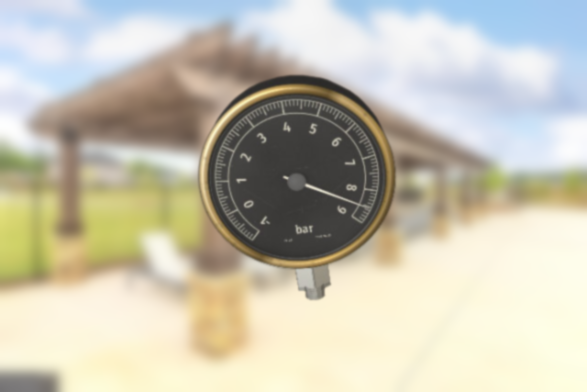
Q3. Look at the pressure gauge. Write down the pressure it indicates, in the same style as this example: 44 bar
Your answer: 8.5 bar
